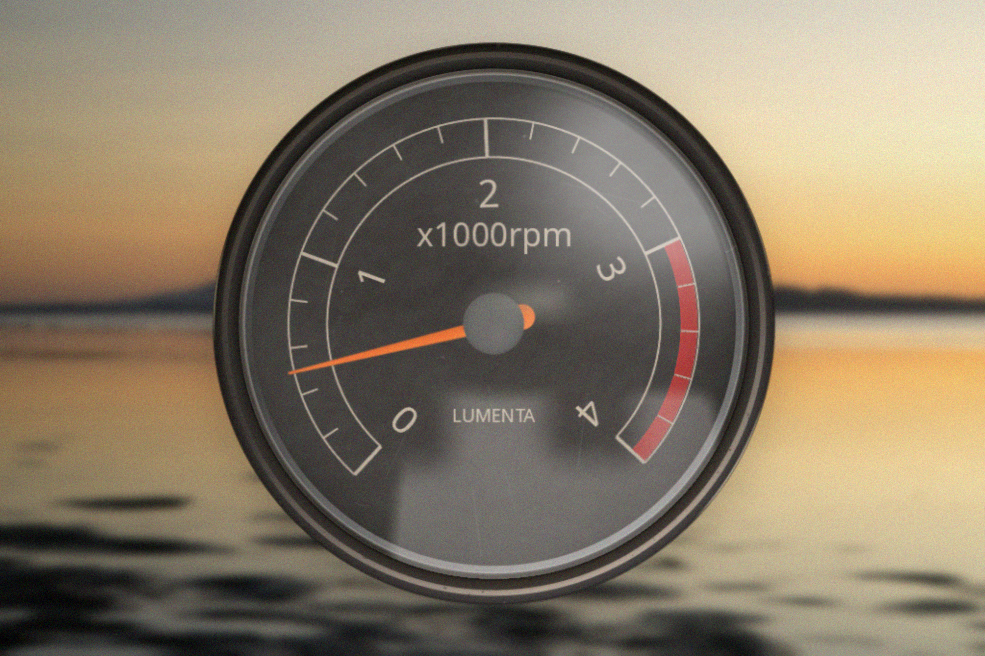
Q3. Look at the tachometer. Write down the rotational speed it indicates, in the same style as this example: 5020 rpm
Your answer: 500 rpm
